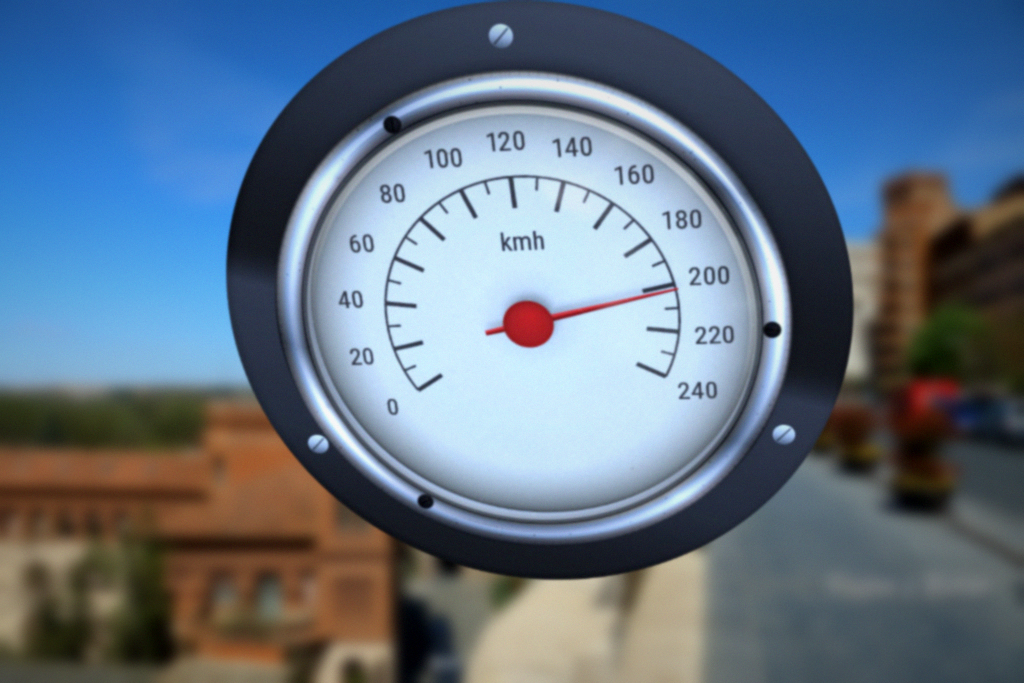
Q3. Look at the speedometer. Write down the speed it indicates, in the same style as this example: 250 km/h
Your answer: 200 km/h
